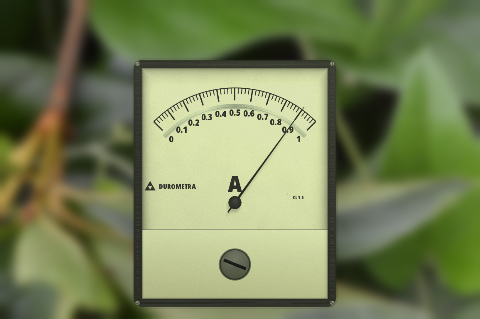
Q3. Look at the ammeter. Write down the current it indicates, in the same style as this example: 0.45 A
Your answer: 0.9 A
